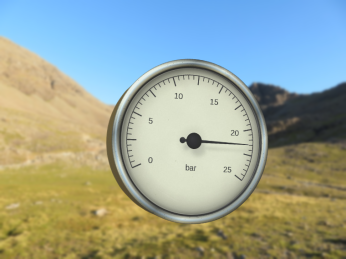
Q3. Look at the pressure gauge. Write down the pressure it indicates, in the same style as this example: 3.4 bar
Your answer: 21.5 bar
